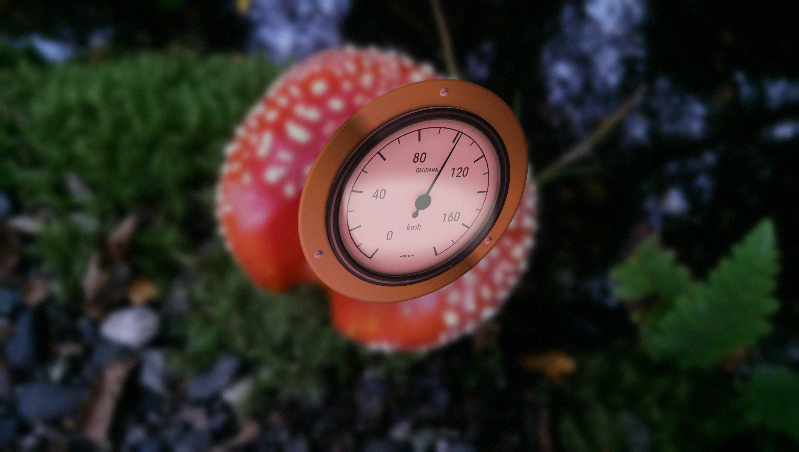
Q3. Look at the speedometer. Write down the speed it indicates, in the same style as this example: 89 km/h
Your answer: 100 km/h
